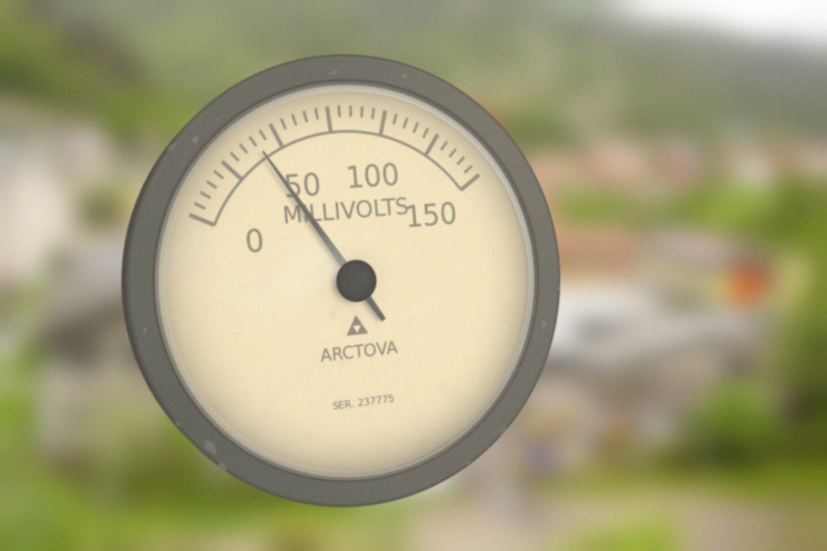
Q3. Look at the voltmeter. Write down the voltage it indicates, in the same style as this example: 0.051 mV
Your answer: 40 mV
